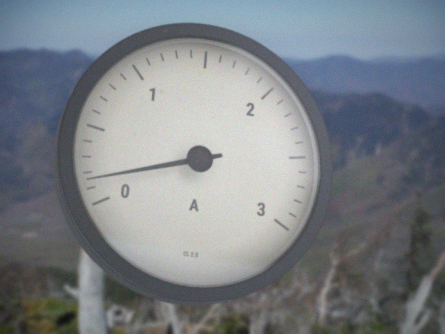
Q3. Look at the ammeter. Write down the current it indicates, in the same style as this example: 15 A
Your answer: 0.15 A
